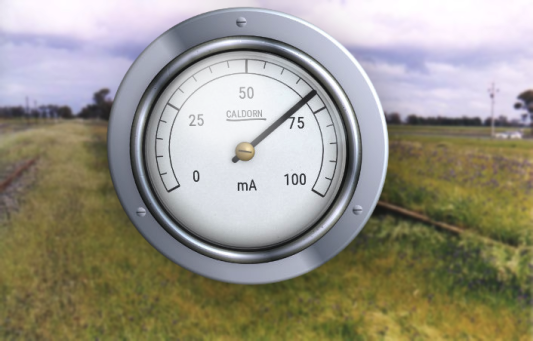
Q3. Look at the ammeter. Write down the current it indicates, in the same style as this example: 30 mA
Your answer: 70 mA
